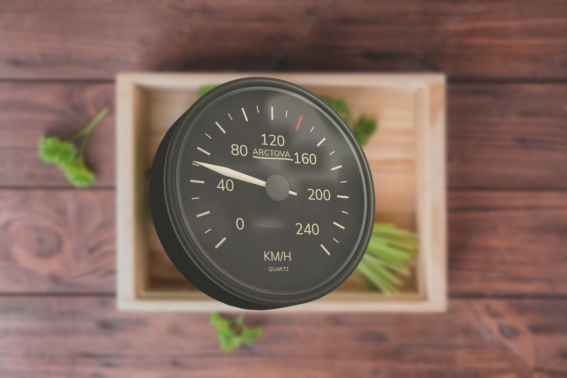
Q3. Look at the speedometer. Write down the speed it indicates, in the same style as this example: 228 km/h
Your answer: 50 km/h
